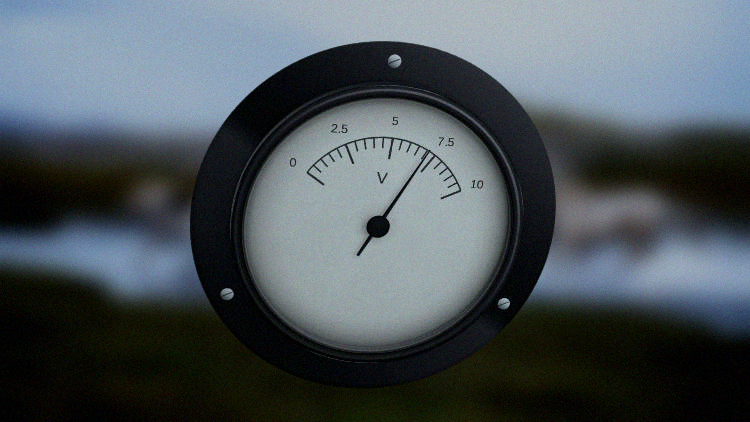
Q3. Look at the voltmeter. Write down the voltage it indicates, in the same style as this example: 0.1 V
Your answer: 7 V
